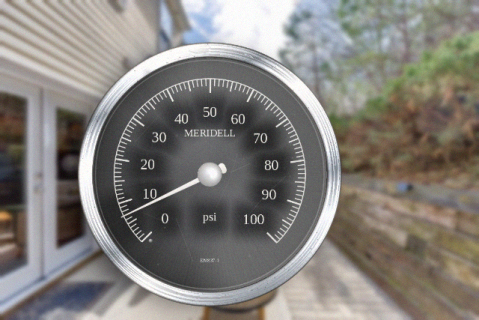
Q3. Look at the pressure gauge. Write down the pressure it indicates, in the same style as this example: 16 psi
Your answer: 7 psi
